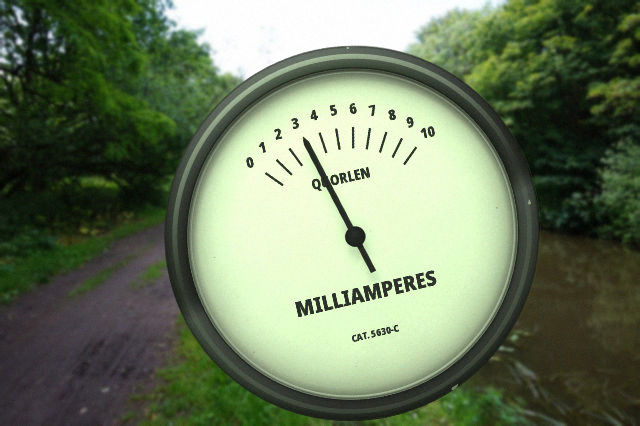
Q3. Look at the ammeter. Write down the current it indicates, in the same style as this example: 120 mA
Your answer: 3 mA
